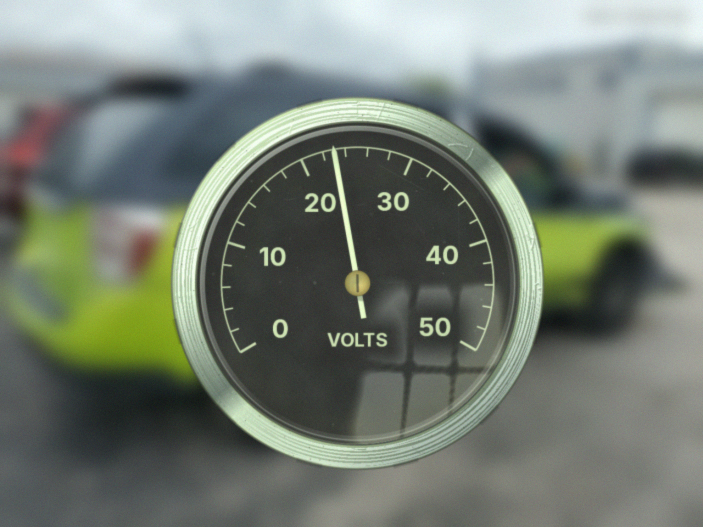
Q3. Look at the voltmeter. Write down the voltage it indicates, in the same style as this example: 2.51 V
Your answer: 23 V
